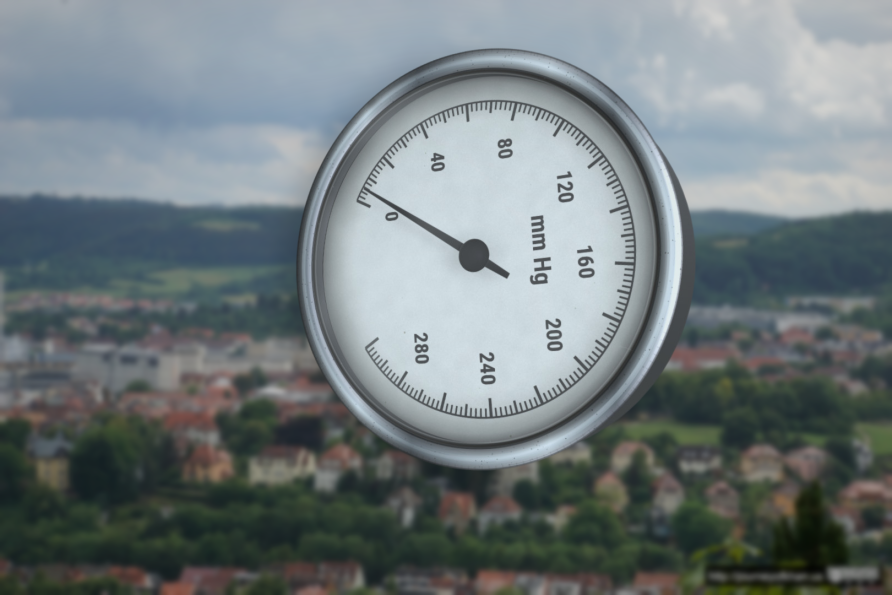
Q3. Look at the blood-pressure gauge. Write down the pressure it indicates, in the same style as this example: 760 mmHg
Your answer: 6 mmHg
